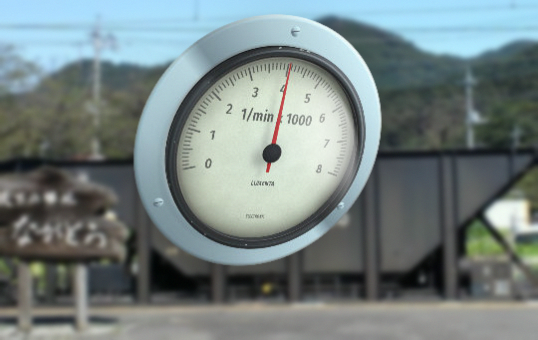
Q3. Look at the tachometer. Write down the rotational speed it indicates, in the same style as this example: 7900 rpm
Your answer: 4000 rpm
